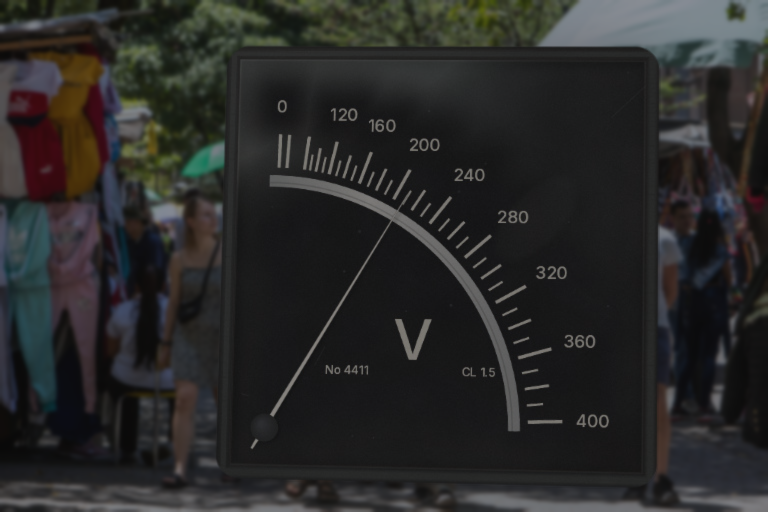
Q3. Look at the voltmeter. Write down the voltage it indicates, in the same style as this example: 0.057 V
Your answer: 210 V
